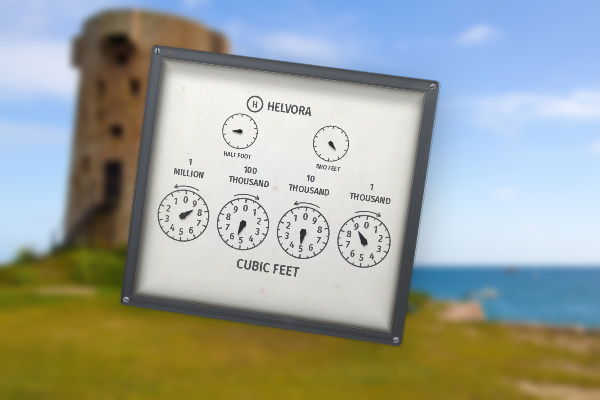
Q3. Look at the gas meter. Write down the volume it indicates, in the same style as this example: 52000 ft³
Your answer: 854900 ft³
